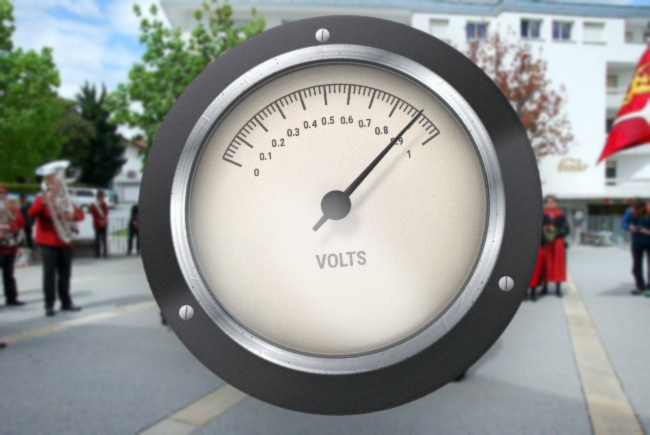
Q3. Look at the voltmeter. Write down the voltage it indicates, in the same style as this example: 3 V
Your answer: 0.9 V
